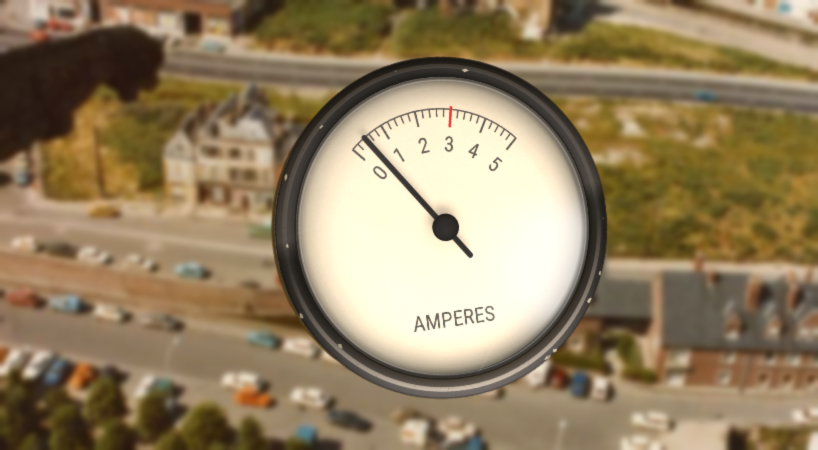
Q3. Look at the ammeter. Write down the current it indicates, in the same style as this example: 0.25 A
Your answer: 0.4 A
